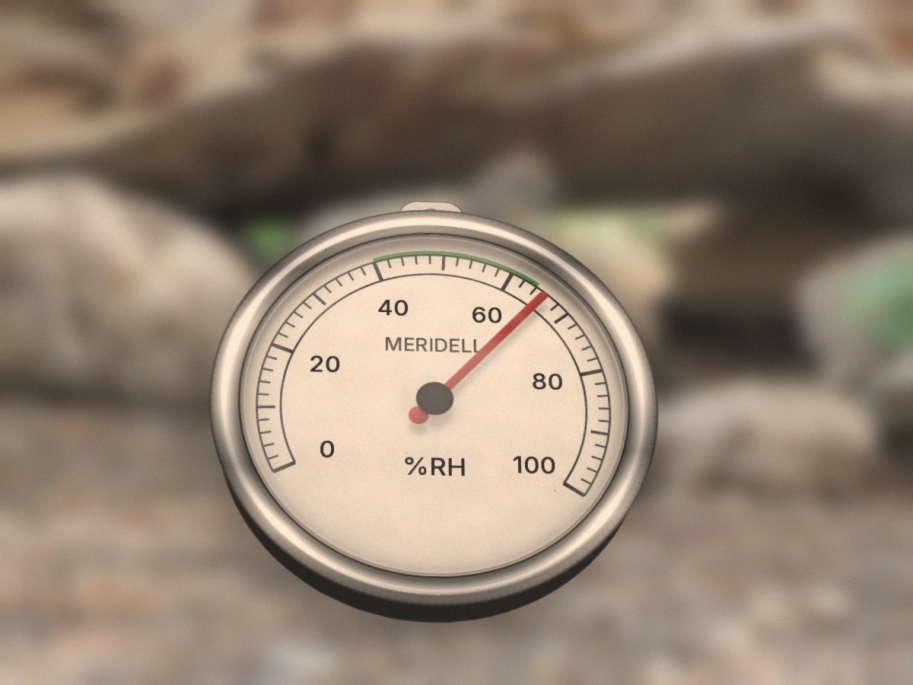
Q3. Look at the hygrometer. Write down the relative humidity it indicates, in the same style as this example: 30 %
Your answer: 66 %
